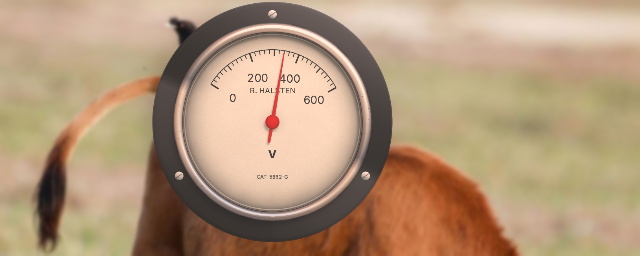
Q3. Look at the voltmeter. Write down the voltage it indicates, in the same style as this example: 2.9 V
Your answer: 340 V
